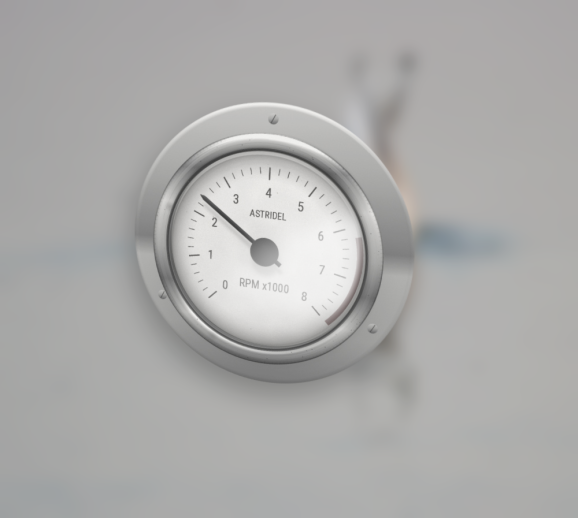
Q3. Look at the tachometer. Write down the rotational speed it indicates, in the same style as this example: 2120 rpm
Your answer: 2400 rpm
